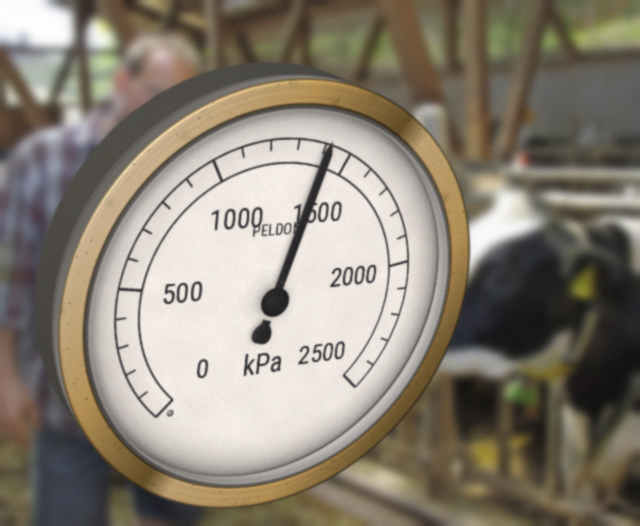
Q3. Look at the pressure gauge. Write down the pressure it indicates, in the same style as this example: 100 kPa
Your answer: 1400 kPa
